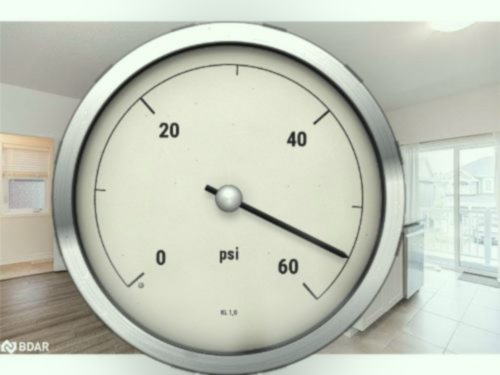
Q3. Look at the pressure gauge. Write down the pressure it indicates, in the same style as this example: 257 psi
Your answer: 55 psi
